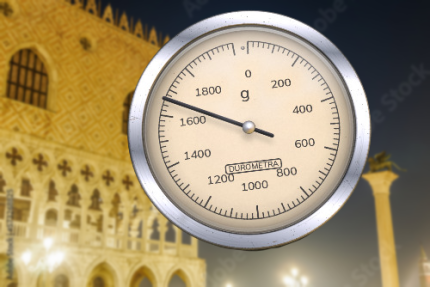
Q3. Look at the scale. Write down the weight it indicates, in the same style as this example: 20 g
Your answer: 1660 g
